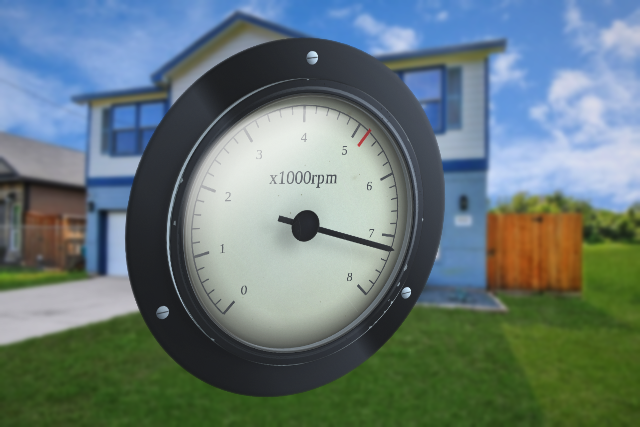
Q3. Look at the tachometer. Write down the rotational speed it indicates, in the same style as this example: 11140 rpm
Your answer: 7200 rpm
